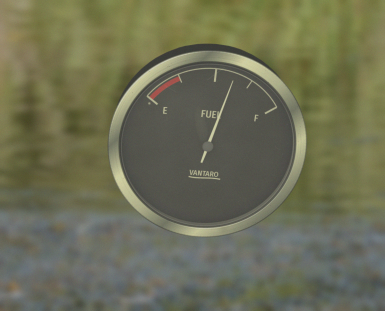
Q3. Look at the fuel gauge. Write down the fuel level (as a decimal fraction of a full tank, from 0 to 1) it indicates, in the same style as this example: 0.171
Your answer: 0.625
